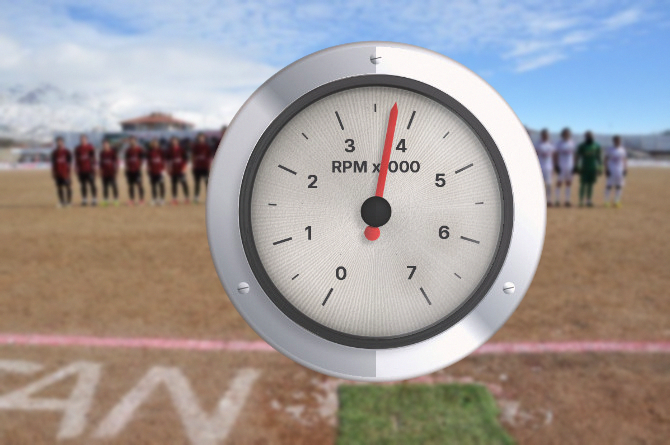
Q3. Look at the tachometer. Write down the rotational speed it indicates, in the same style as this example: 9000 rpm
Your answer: 3750 rpm
